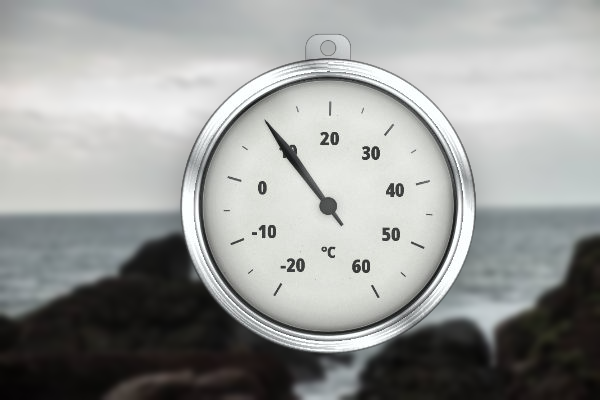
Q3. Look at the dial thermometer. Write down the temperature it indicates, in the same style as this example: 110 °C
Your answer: 10 °C
